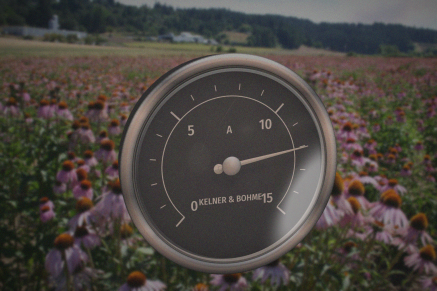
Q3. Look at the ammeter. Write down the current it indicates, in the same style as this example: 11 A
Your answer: 12 A
